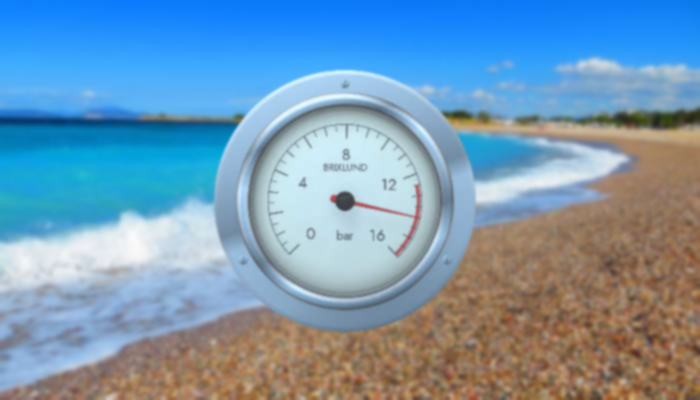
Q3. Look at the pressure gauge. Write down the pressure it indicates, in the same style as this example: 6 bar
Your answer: 14 bar
